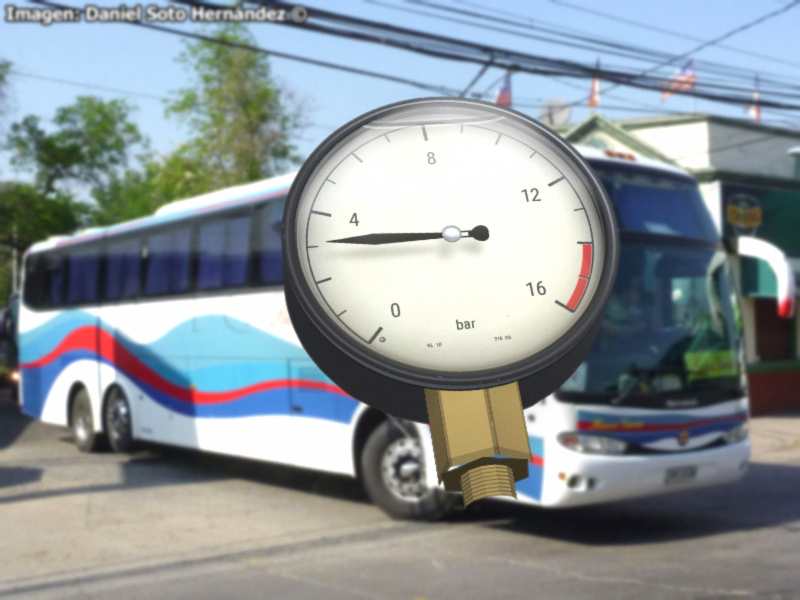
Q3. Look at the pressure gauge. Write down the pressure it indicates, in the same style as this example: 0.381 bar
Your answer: 3 bar
